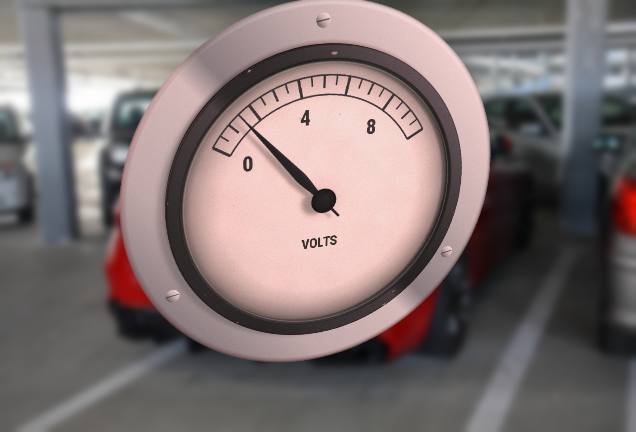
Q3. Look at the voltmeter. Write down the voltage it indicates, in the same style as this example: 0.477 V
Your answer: 1.5 V
